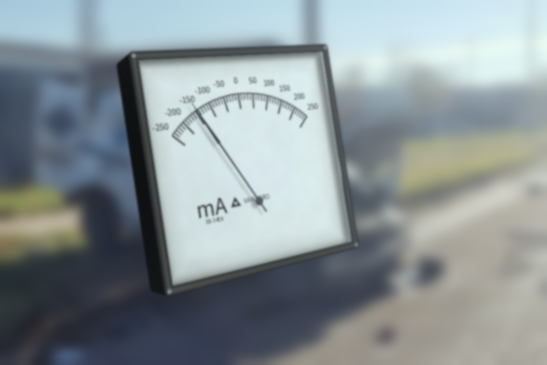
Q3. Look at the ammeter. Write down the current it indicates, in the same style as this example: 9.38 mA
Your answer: -150 mA
